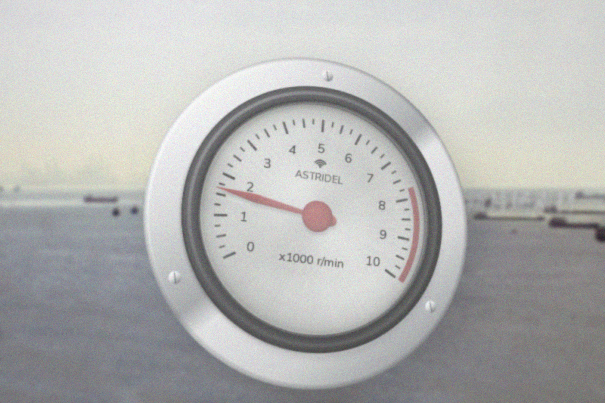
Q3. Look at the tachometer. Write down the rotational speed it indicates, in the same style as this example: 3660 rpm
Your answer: 1625 rpm
